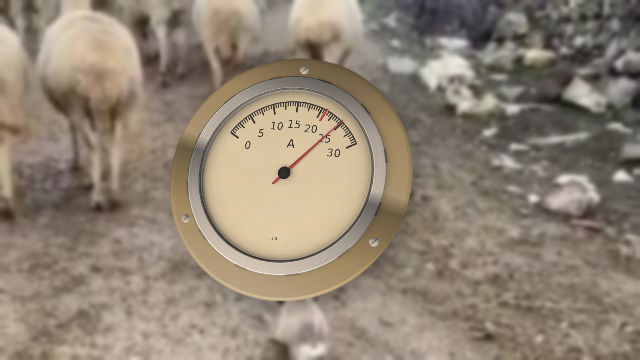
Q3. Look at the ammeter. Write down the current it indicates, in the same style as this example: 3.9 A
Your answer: 25 A
